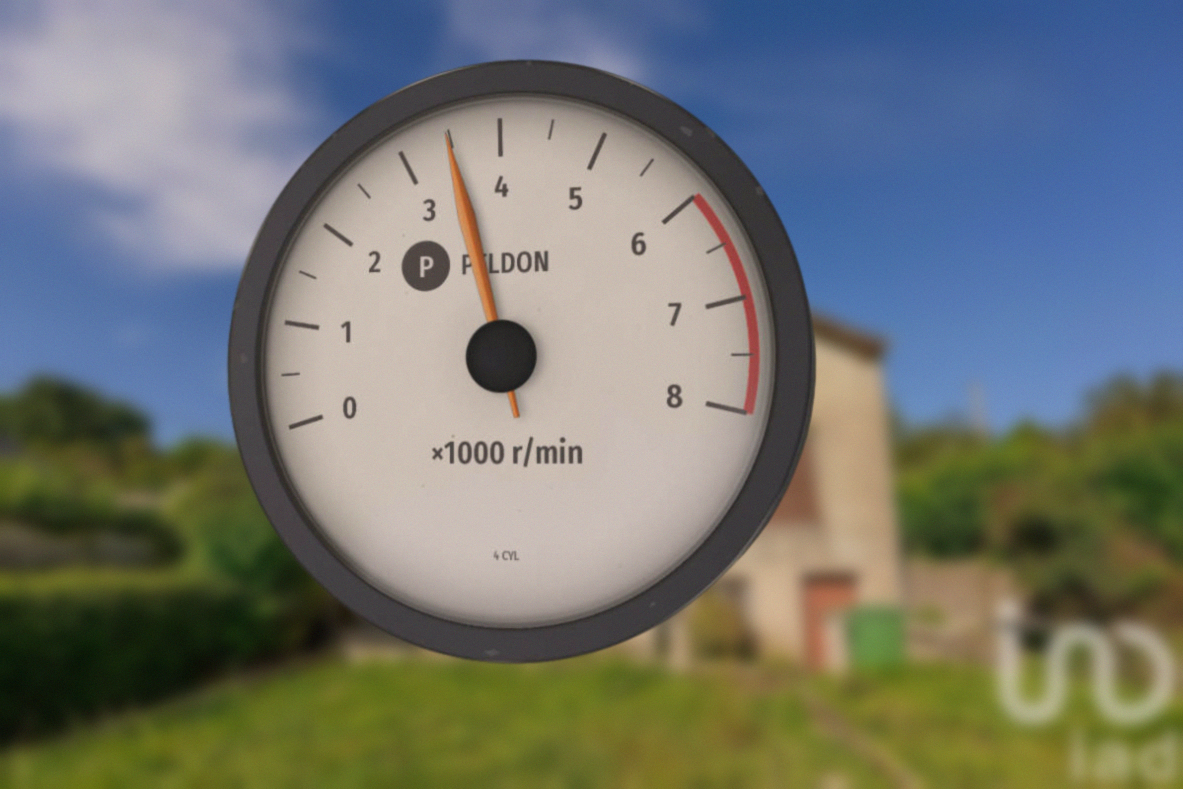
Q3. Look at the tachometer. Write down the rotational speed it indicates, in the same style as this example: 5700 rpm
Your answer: 3500 rpm
